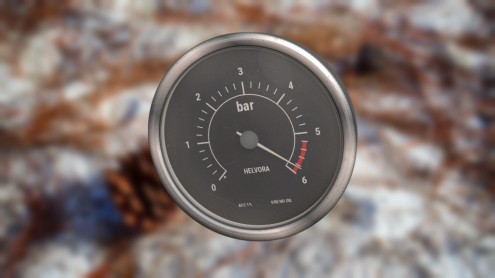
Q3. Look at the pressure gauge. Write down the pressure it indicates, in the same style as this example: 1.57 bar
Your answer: 5.8 bar
